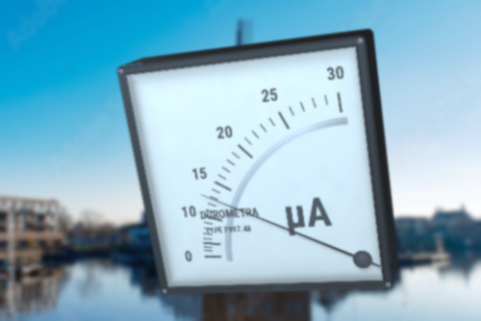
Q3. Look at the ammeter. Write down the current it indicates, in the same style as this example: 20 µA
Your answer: 13 µA
